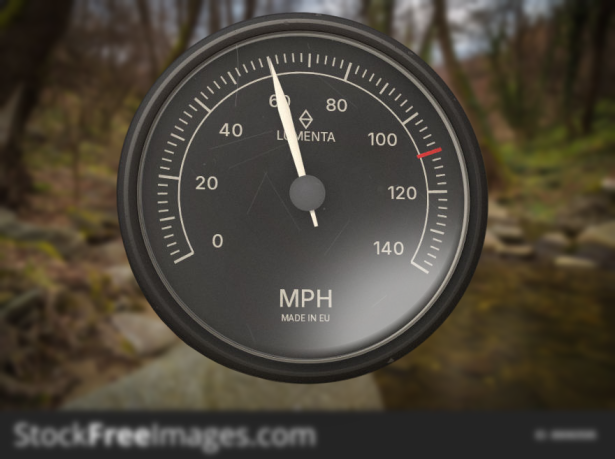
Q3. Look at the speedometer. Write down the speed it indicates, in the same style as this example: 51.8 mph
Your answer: 60 mph
